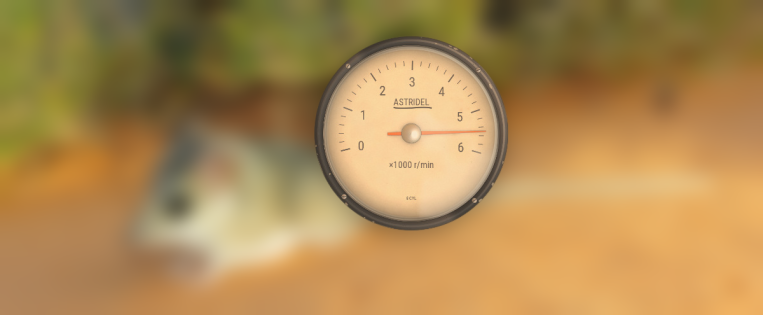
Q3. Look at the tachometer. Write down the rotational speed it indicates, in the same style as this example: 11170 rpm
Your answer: 5500 rpm
